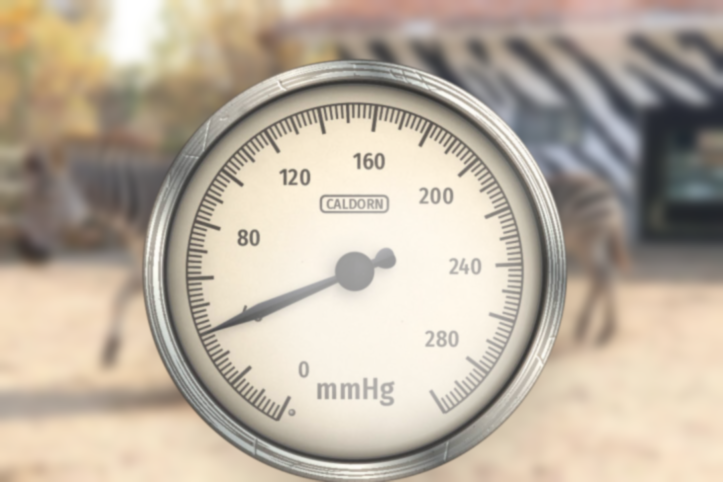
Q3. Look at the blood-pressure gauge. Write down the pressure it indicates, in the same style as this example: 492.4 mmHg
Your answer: 40 mmHg
